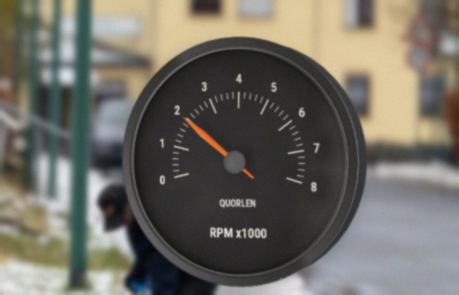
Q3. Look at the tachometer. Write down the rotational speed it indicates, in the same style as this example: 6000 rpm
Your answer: 2000 rpm
